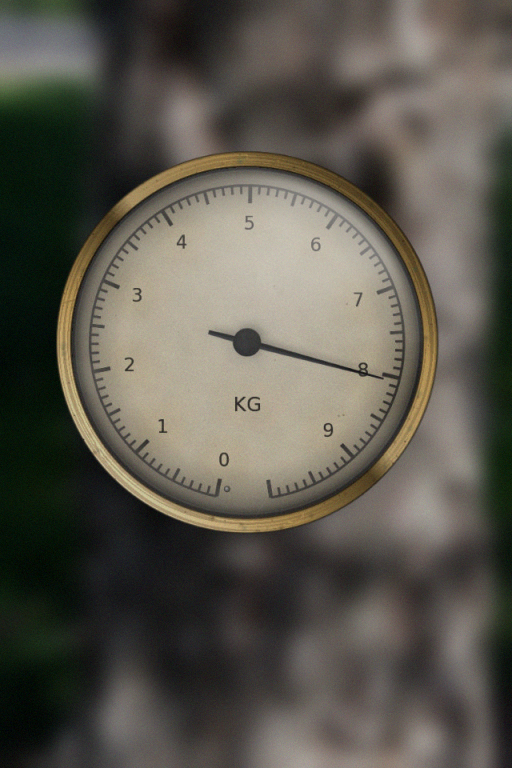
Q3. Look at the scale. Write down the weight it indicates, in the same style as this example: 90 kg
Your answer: 8.05 kg
